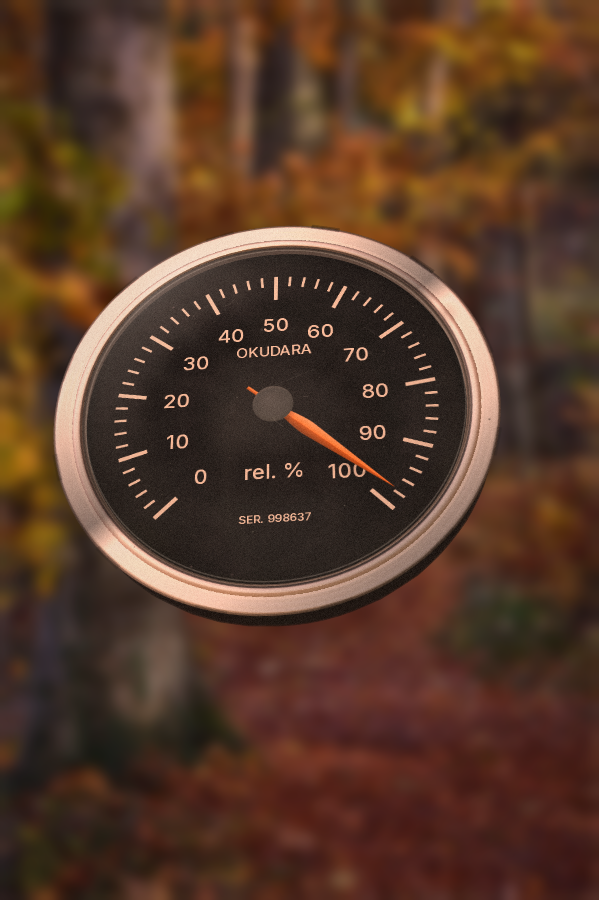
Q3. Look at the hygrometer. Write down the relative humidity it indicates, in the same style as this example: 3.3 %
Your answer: 98 %
